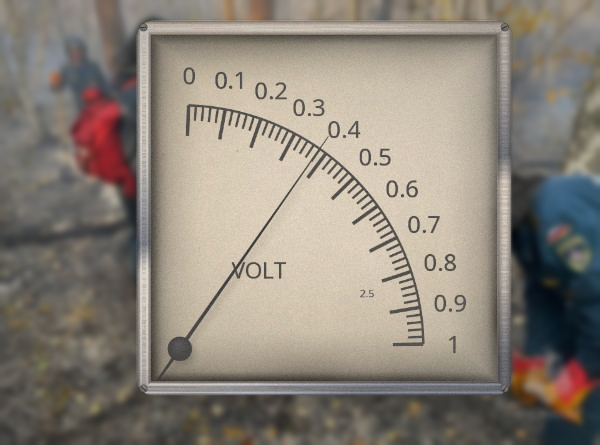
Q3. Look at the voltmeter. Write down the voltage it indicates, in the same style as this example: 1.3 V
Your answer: 0.38 V
